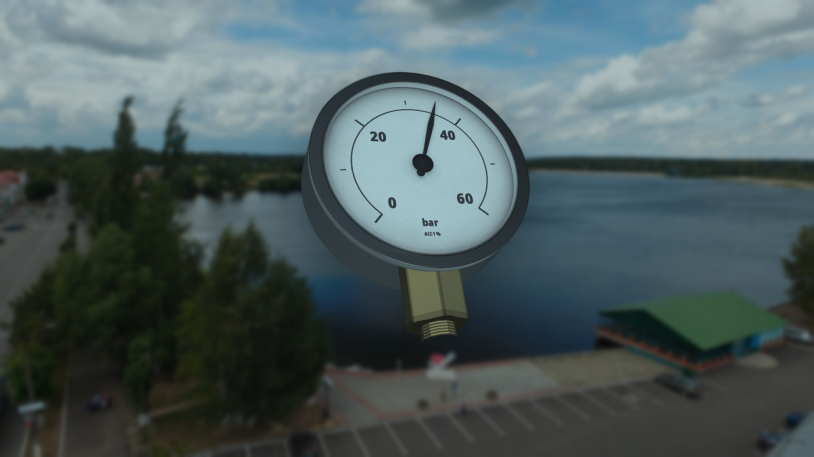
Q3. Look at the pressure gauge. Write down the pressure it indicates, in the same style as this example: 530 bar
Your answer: 35 bar
